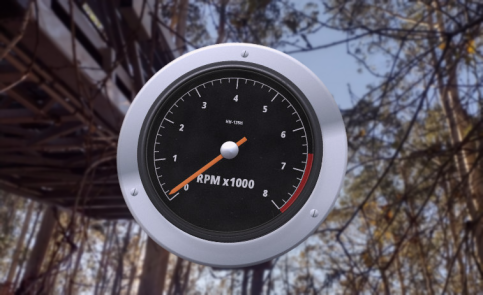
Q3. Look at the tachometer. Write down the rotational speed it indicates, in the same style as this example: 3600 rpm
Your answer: 100 rpm
